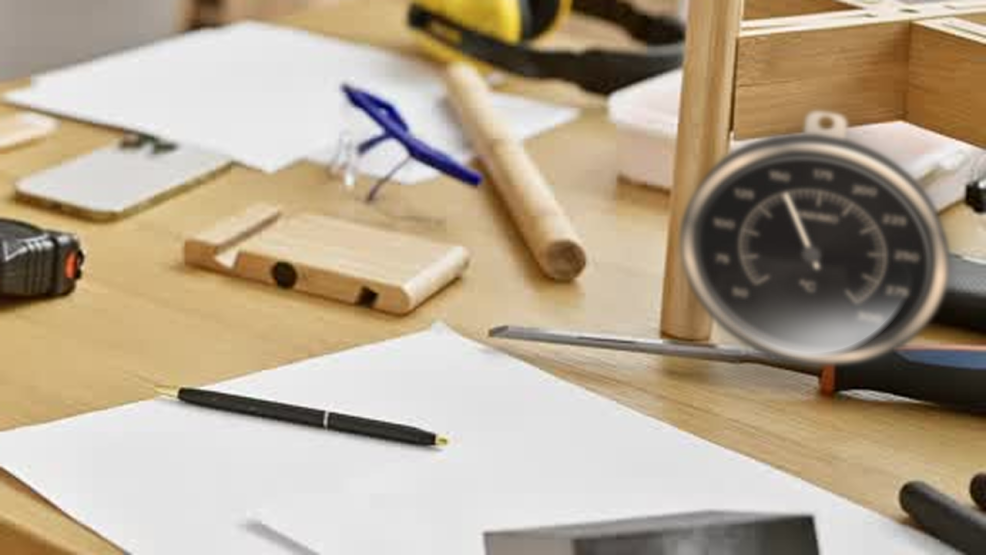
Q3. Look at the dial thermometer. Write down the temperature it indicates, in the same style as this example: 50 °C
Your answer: 150 °C
